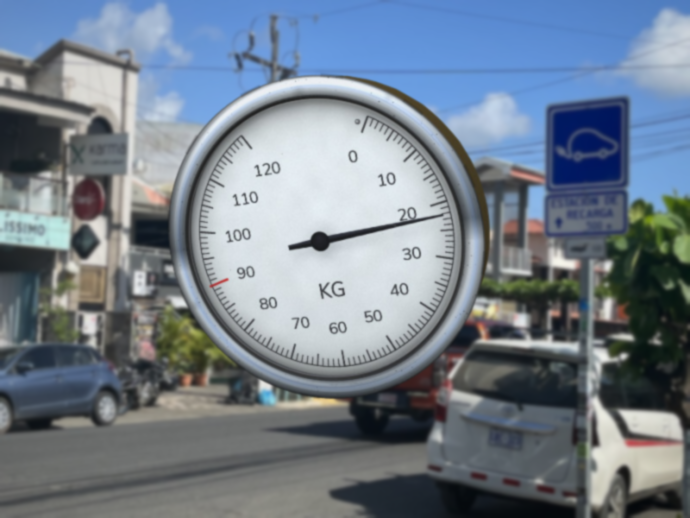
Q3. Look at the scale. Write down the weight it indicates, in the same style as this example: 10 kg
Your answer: 22 kg
